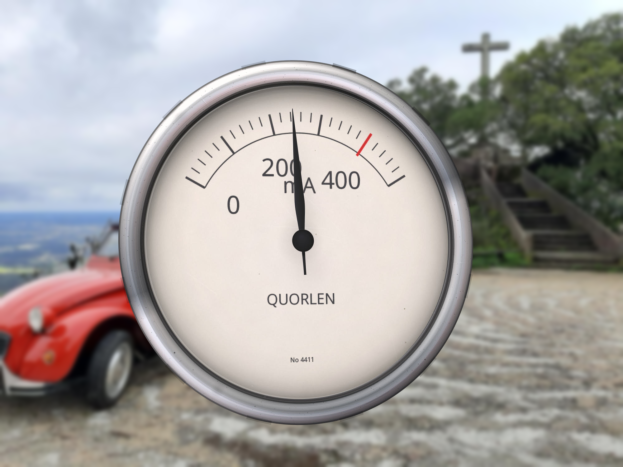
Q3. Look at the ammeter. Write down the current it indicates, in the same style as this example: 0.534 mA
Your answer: 240 mA
